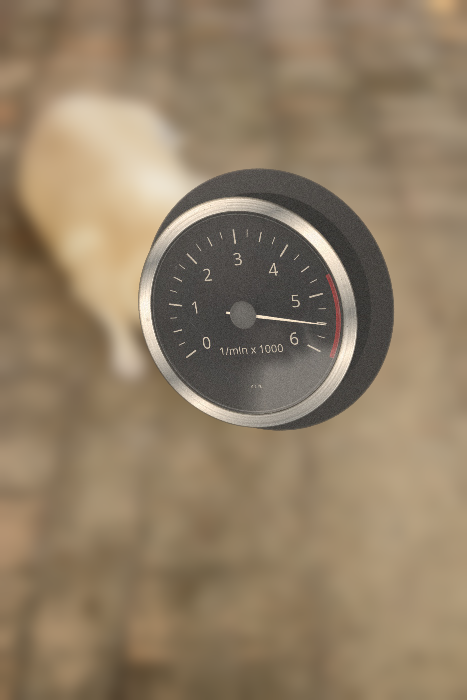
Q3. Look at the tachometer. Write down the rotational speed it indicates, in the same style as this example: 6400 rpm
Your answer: 5500 rpm
